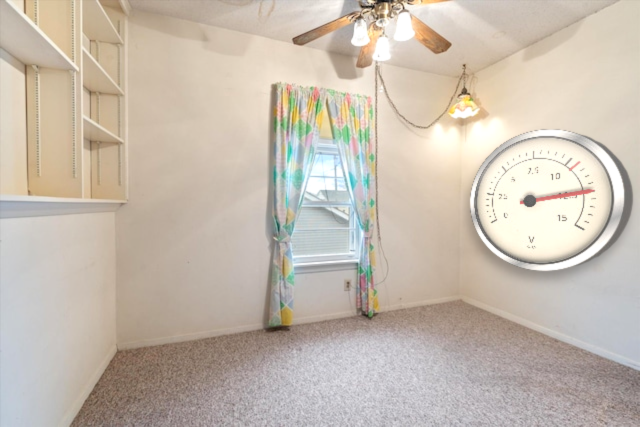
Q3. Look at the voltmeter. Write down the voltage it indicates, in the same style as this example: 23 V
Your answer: 12.5 V
